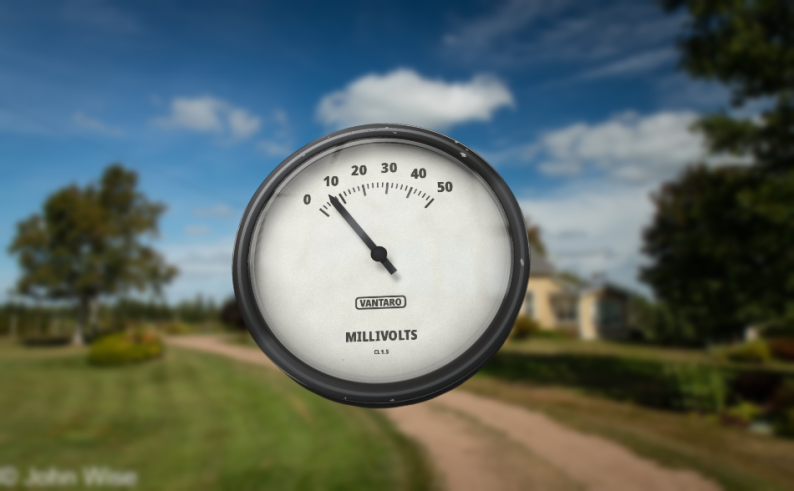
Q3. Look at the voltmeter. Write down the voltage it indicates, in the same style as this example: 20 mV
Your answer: 6 mV
